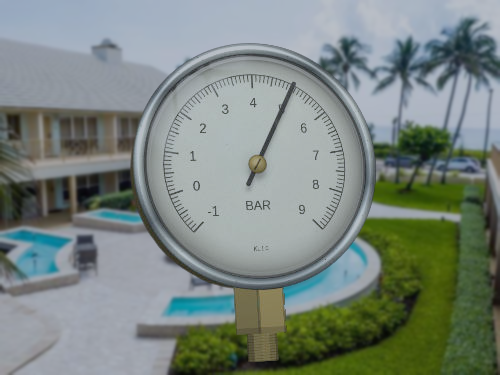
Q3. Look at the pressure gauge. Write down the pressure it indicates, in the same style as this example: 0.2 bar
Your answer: 5 bar
